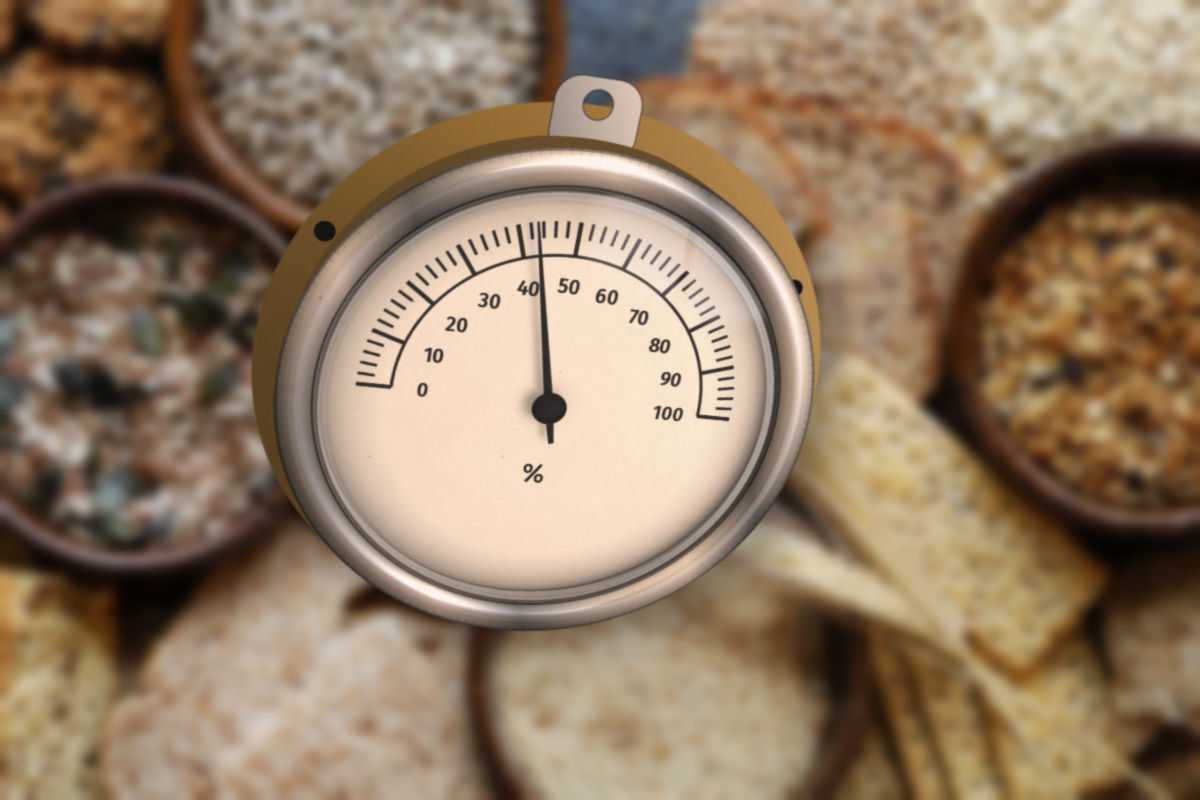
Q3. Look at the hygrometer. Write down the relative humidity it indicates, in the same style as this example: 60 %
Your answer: 43 %
